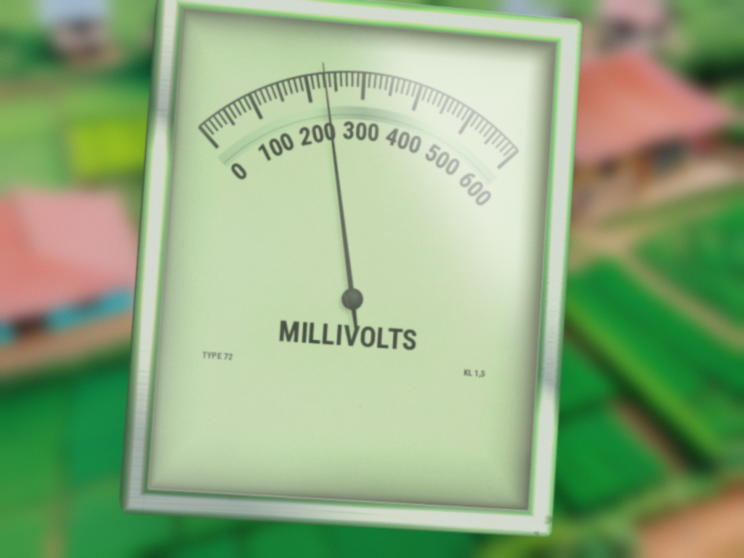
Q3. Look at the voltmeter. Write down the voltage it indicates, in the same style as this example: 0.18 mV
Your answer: 230 mV
